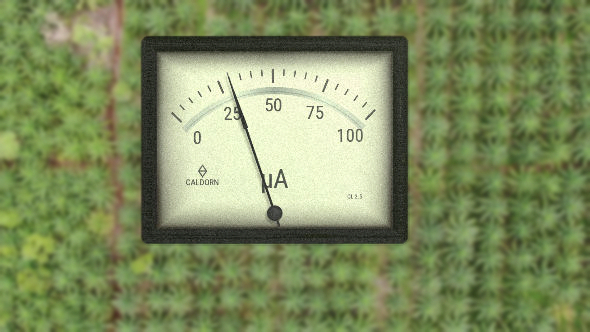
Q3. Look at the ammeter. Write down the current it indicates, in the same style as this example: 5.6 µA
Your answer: 30 µA
